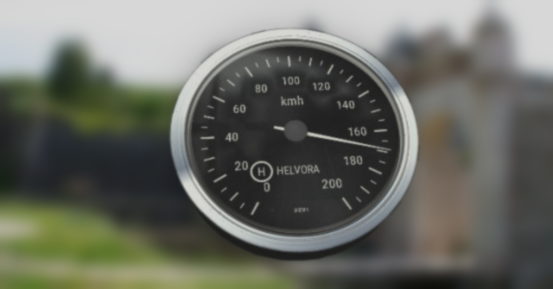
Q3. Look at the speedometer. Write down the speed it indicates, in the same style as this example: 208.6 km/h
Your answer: 170 km/h
